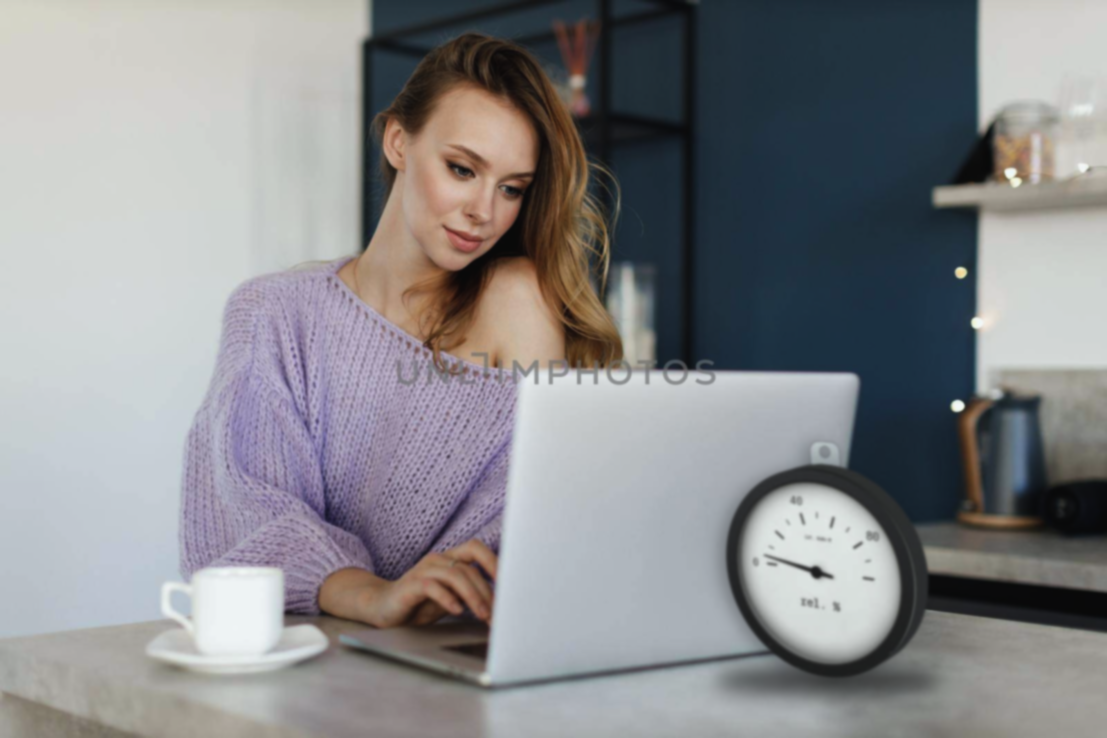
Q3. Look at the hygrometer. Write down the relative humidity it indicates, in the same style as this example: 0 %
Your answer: 5 %
